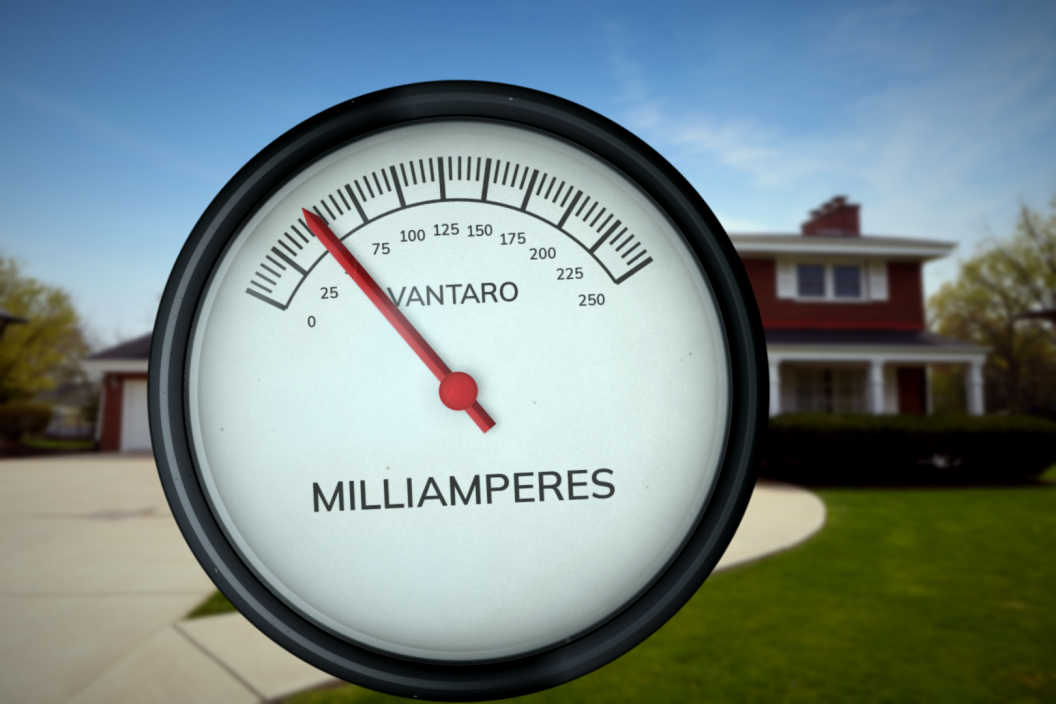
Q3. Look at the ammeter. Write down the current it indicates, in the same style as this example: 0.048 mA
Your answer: 50 mA
